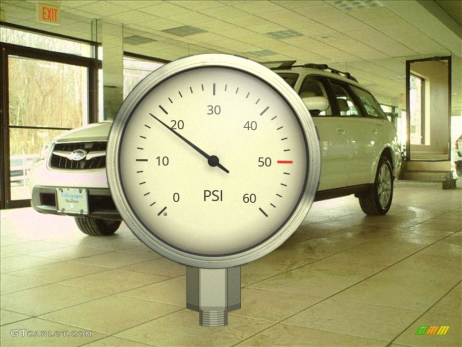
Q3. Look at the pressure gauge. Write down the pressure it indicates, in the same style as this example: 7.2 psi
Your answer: 18 psi
